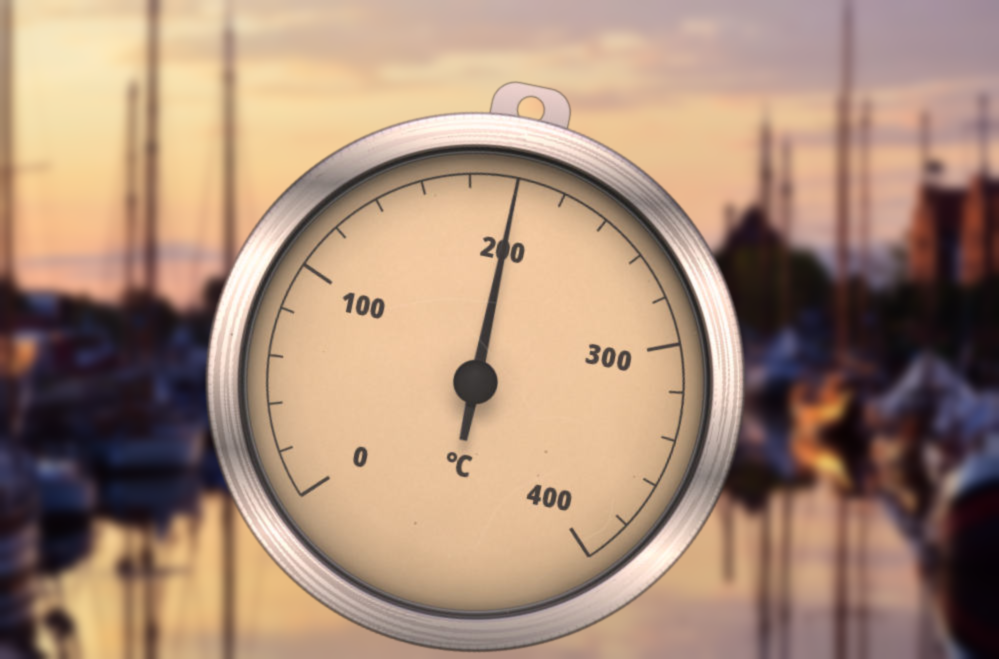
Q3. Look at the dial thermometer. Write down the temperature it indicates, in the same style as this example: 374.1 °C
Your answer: 200 °C
